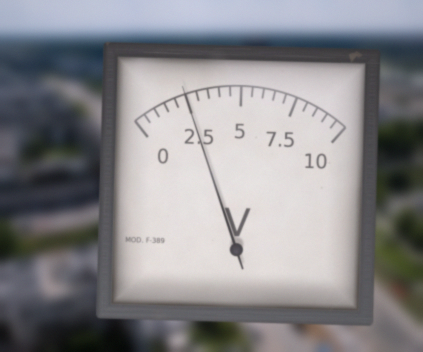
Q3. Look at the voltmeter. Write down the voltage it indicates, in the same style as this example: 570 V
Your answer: 2.5 V
